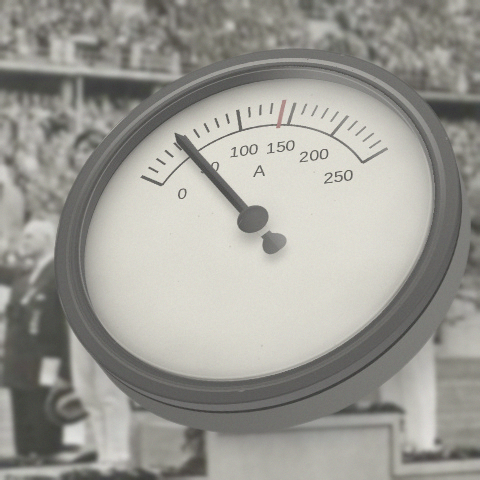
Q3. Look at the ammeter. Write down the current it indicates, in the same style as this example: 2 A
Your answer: 45 A
